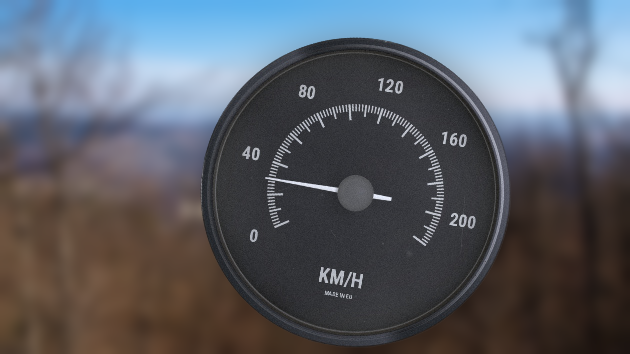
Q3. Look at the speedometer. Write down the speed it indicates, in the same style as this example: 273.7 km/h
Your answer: 30 km/h
